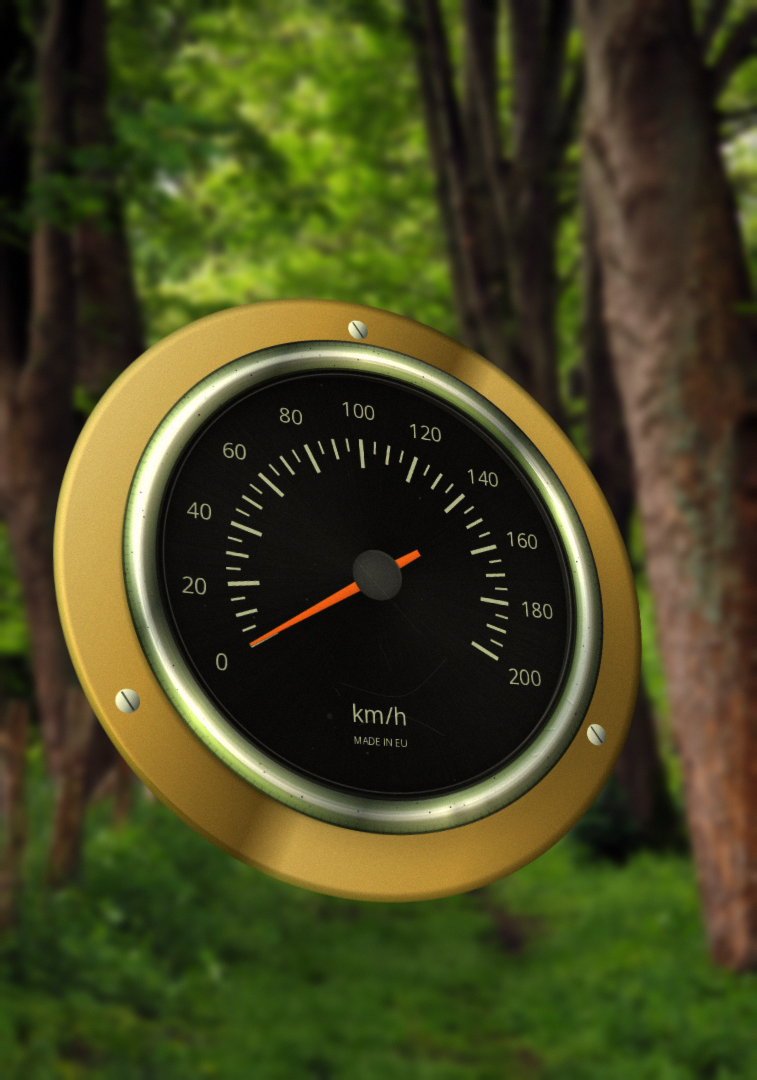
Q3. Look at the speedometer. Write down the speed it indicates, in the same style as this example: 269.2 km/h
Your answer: 0 km/h
